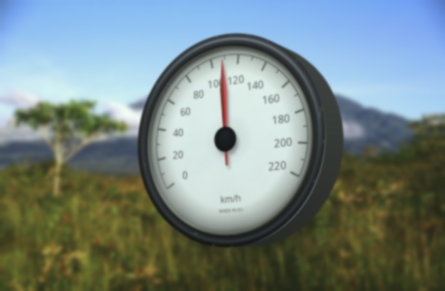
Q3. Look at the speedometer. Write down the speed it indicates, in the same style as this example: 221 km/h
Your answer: 110 km/h
